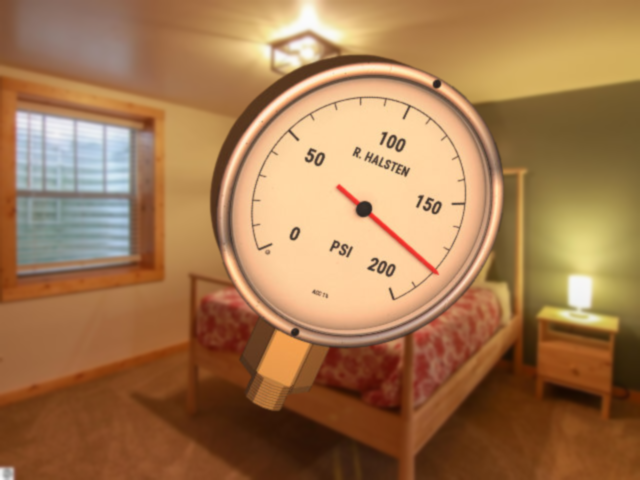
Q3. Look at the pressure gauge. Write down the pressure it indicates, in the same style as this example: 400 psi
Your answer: 180 psi
